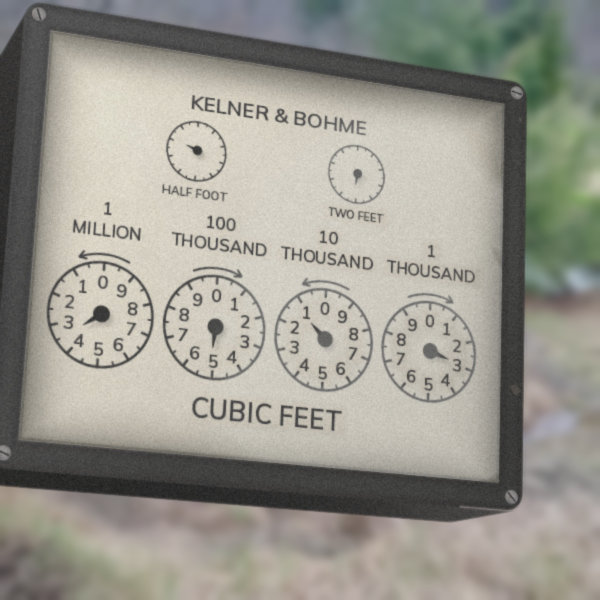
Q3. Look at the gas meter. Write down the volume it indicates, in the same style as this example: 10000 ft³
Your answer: 351300 ft³
